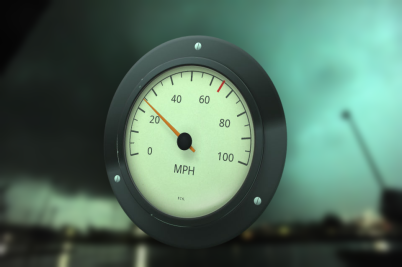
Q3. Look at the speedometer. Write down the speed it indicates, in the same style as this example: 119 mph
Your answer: 25 mph
